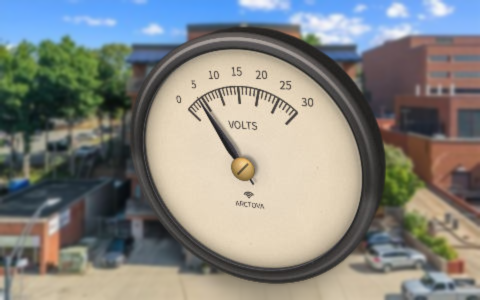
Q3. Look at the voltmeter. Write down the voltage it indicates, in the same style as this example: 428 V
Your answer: 5 V
